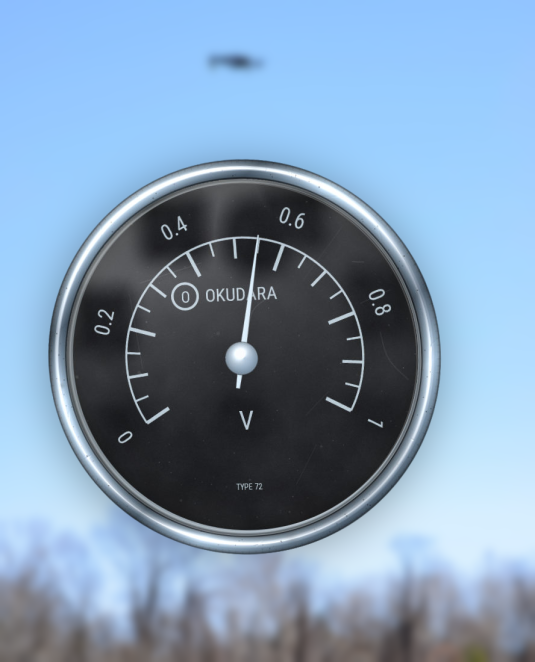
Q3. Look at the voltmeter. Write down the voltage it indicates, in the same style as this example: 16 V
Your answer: 0.55 V
